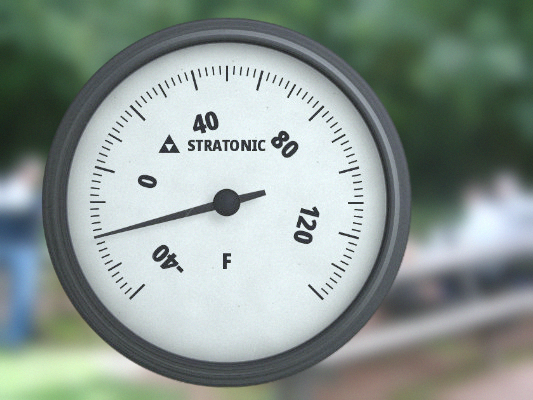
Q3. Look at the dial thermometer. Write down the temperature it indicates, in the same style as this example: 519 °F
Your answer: -20 °F
